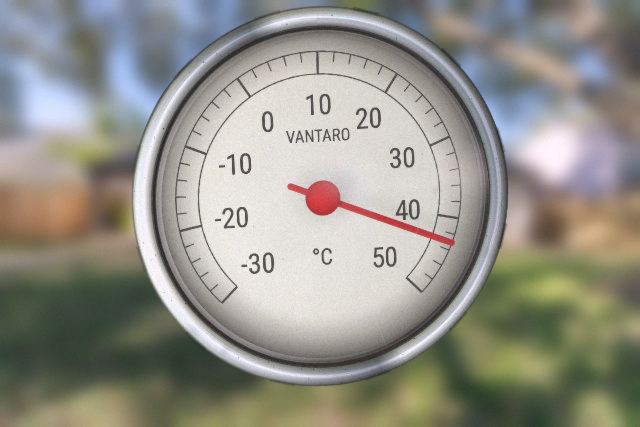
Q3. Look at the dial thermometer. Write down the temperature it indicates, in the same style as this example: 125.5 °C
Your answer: 43 °C
